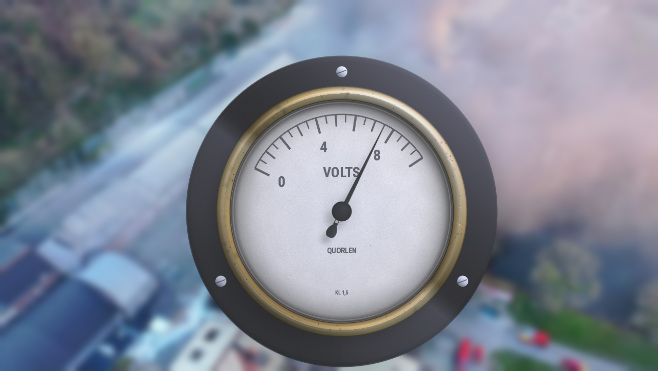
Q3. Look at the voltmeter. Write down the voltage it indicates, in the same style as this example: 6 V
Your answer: 7.5 V
